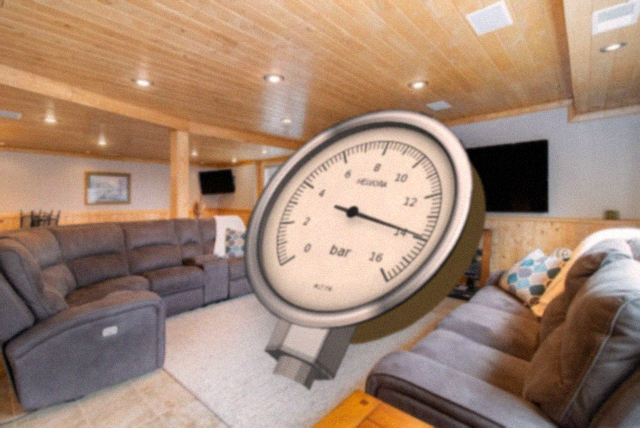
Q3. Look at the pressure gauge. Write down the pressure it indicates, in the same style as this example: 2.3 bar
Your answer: 14 bar
